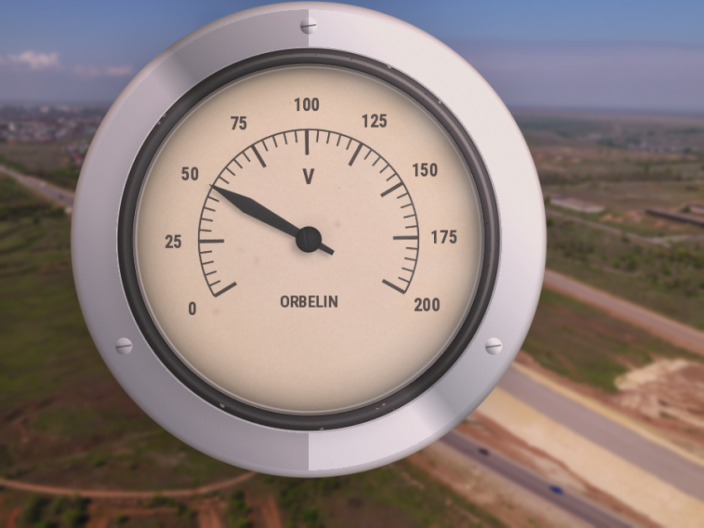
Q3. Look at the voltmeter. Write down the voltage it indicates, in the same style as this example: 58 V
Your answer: 50 V
